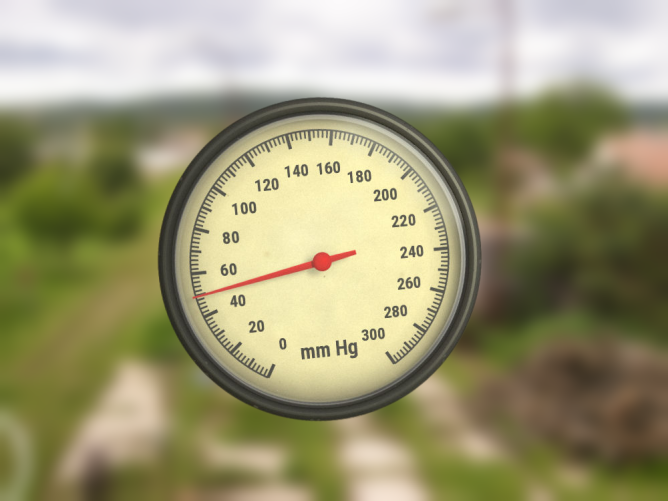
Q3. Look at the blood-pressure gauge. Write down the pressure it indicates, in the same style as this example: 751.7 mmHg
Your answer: 50 mmHg
